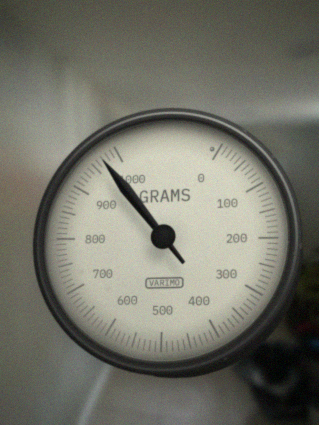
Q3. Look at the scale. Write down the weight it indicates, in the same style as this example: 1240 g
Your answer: 970 g
